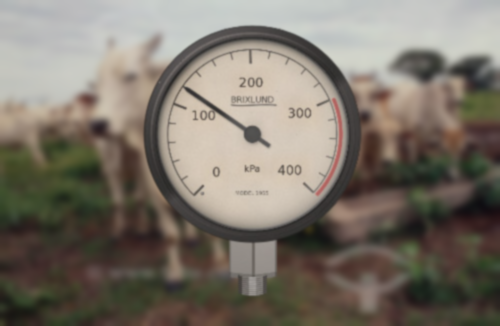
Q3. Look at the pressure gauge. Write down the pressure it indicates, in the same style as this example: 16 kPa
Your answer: 120 kPa
